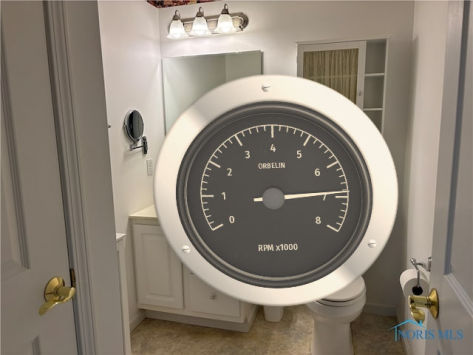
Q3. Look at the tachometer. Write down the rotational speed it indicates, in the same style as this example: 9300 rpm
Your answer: 6800 rpm
